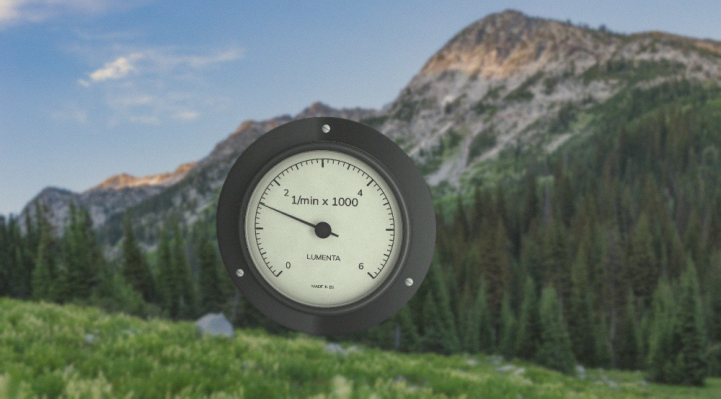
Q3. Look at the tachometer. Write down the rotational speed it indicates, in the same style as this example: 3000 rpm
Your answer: 1500 rpm
